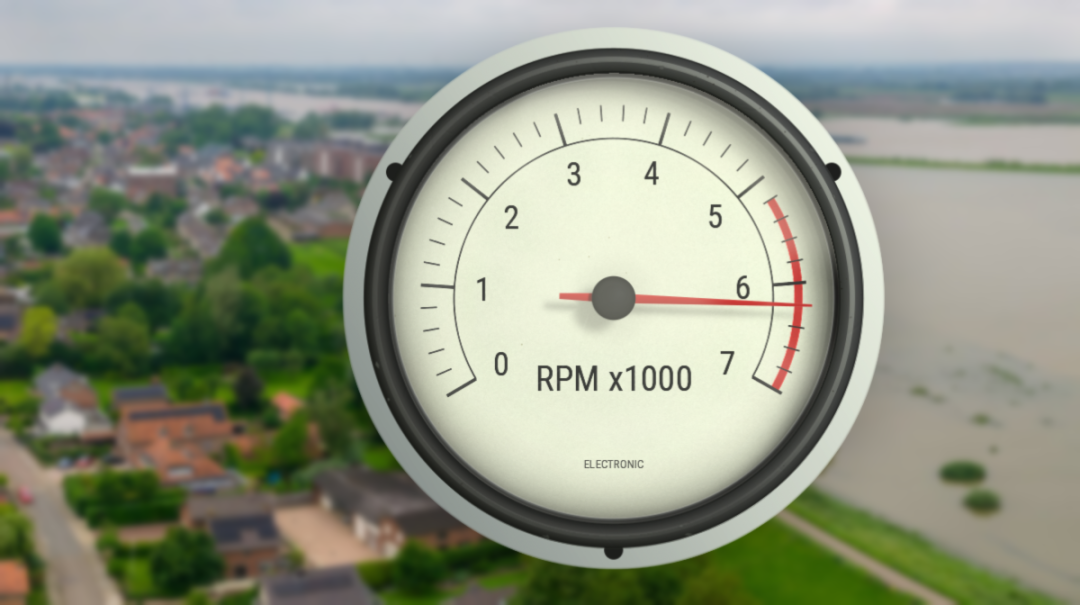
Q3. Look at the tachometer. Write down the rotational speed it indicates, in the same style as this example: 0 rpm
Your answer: 6200 rpm
